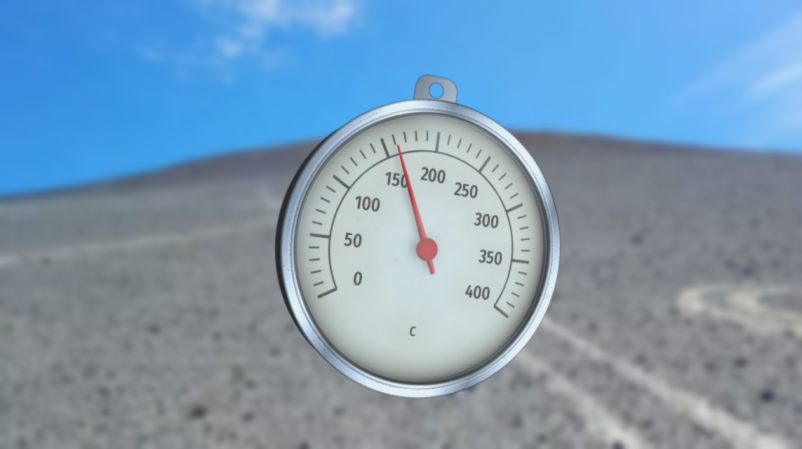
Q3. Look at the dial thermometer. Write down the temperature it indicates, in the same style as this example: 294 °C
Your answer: 160 °C
